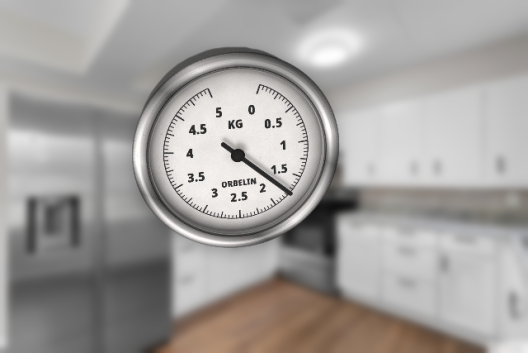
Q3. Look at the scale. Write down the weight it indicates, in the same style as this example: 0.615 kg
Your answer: 1.75 kg
